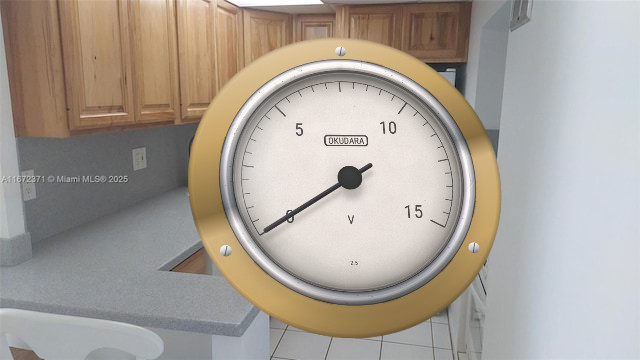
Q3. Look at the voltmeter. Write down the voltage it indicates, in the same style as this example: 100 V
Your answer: 0 V
